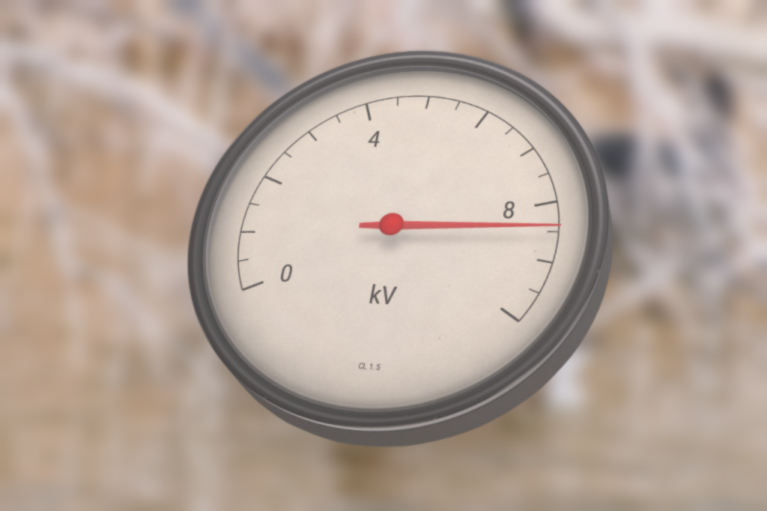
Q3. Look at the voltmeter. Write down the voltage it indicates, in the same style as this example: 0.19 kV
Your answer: 8.5 kV
